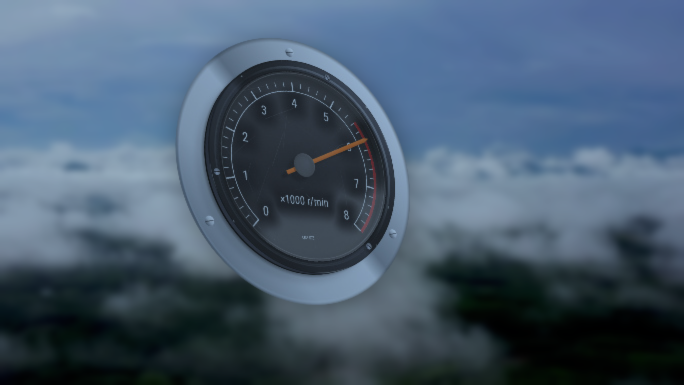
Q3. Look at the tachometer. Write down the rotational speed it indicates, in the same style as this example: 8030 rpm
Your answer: 6000 rpm
